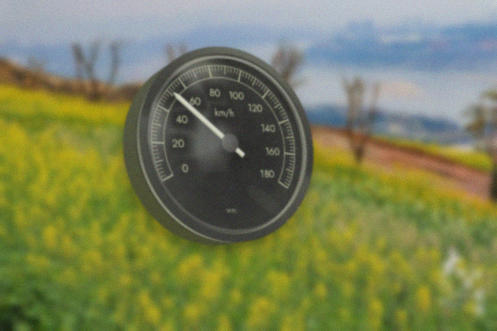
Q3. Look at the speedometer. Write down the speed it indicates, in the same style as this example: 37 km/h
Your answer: 50 km/h
